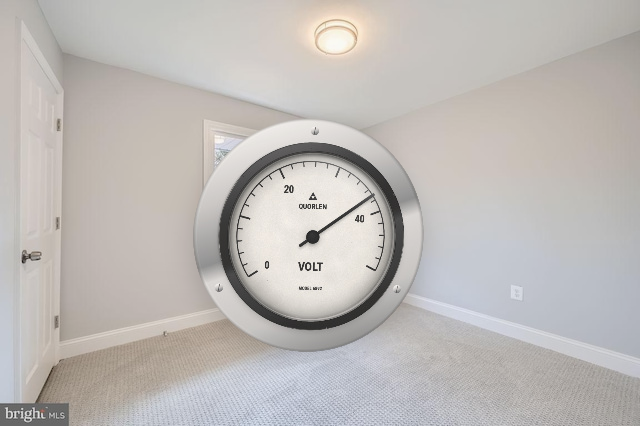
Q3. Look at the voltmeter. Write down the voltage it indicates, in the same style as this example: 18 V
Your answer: 37 V
